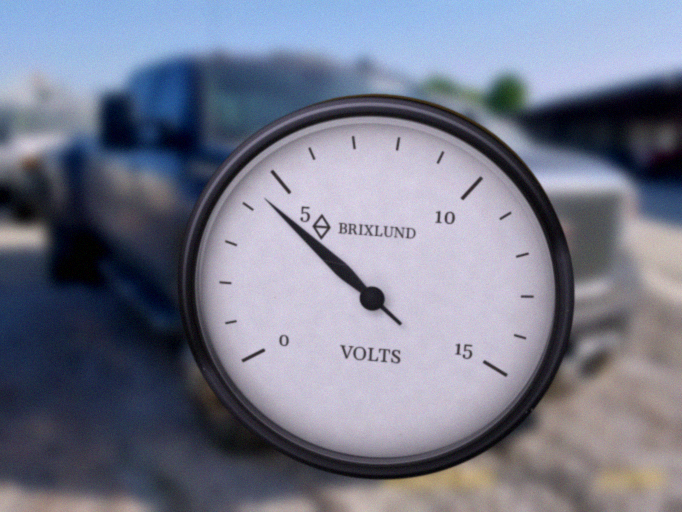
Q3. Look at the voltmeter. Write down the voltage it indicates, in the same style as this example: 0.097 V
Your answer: 4.5 V
